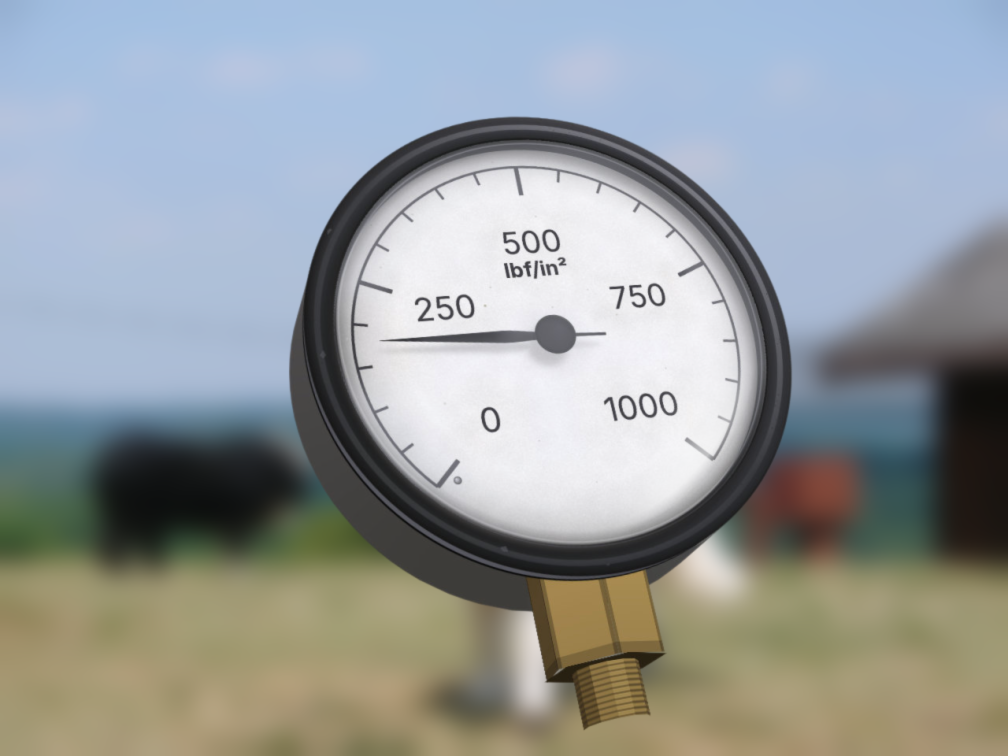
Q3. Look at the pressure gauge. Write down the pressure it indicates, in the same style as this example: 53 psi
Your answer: 175 psi
